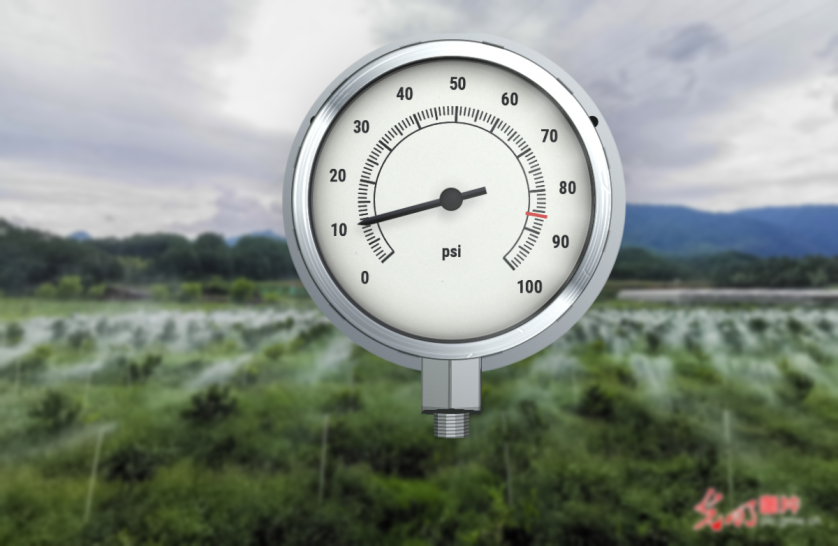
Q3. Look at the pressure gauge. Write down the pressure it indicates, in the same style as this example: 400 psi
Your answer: 10 psi
